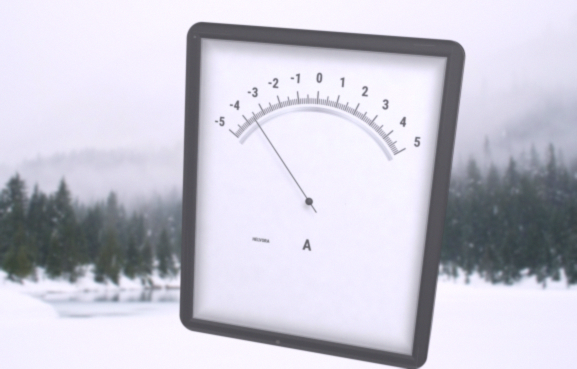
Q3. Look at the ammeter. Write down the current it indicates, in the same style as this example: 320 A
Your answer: -3.5 A
